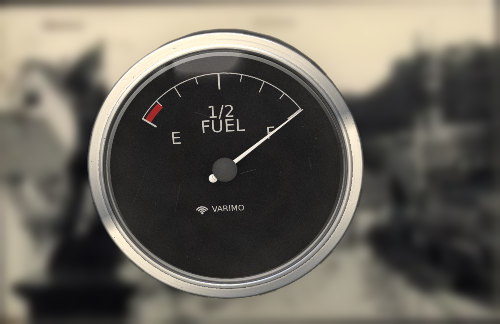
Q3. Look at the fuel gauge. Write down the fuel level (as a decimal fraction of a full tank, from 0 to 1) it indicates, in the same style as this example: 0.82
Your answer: 1
